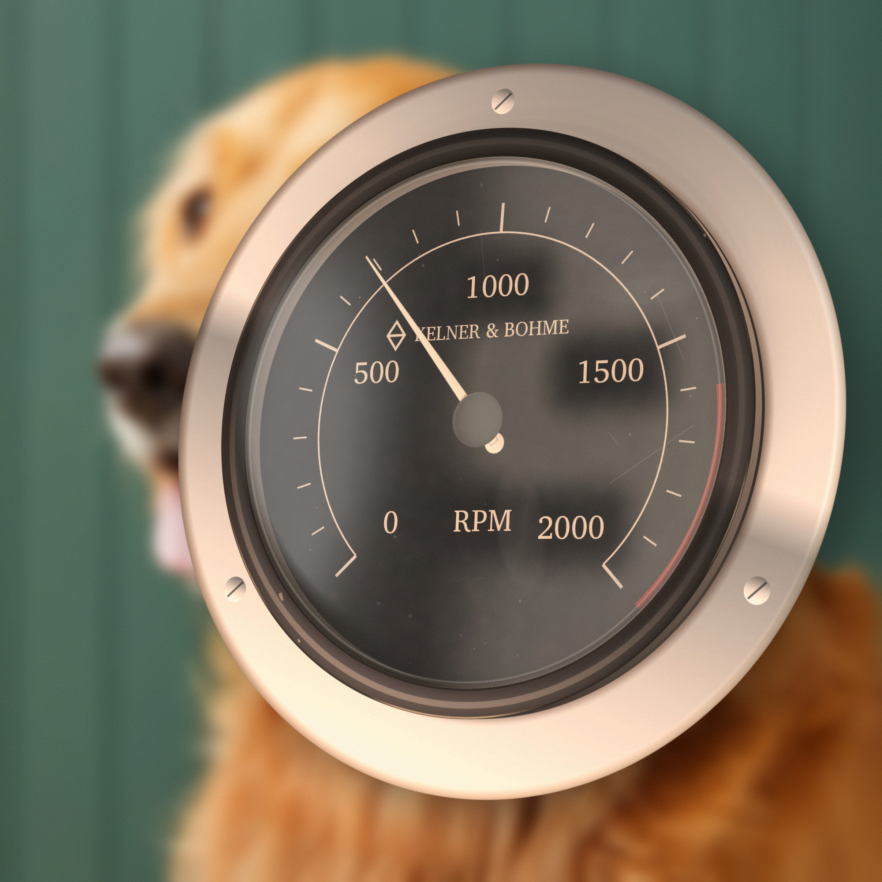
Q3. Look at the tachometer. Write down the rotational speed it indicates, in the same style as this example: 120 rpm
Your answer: 700 rpm
